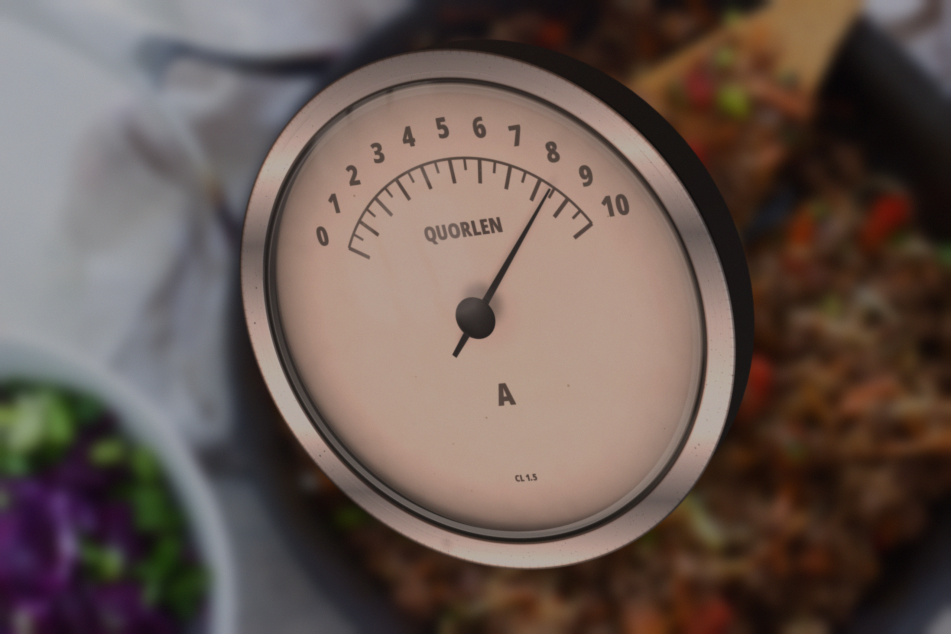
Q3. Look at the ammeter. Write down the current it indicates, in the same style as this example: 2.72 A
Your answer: 8.5 A
